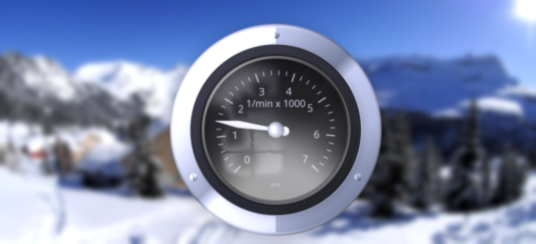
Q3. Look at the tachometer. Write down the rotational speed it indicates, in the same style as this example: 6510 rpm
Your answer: 1400 rpm
